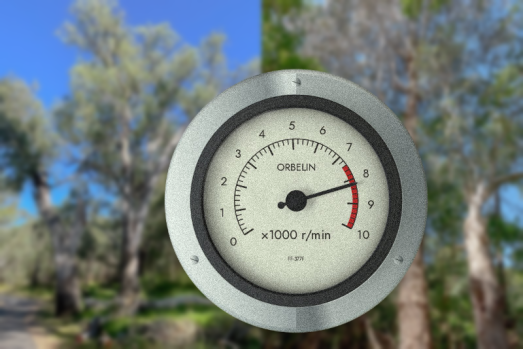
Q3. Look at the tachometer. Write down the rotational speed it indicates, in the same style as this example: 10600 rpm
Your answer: 8200 rpm
